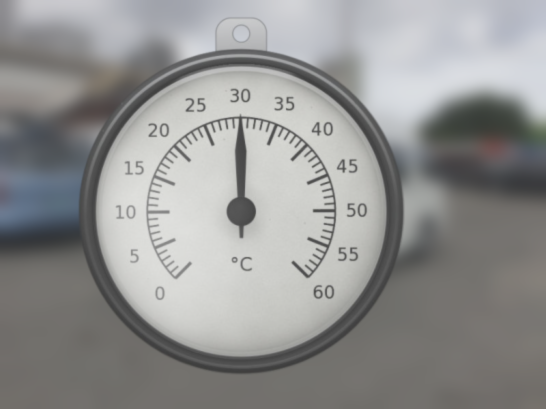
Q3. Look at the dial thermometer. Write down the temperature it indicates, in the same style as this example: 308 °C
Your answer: 30 °C
